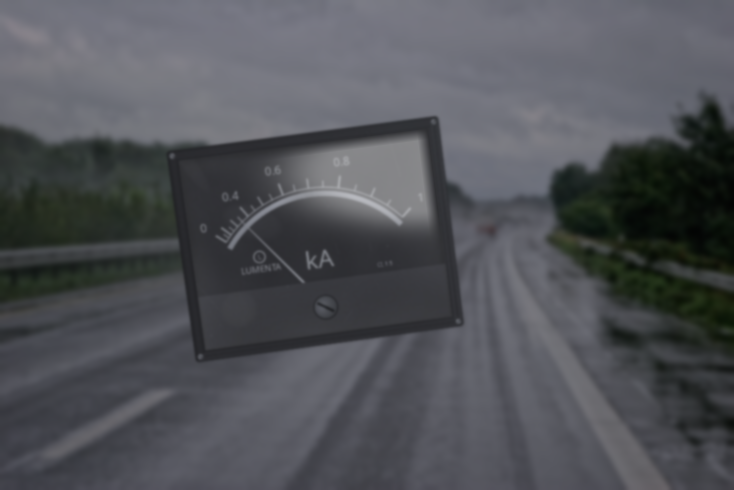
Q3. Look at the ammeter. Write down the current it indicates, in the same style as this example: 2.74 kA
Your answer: 0.35 kA
